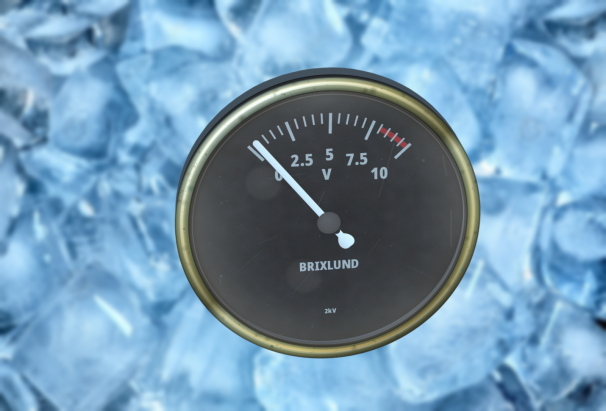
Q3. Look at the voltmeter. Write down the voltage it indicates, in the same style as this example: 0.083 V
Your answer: 0.5 V
